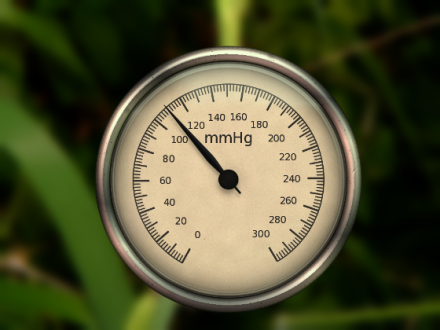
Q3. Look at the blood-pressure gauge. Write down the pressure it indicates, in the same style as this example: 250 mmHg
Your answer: 110 mmHg
